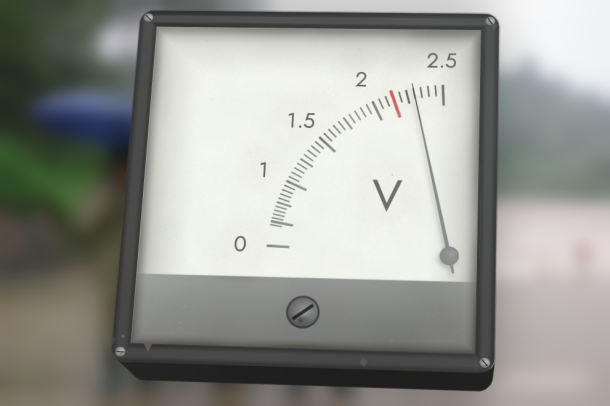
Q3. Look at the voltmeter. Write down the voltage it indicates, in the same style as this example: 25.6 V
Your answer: 2.3 V
